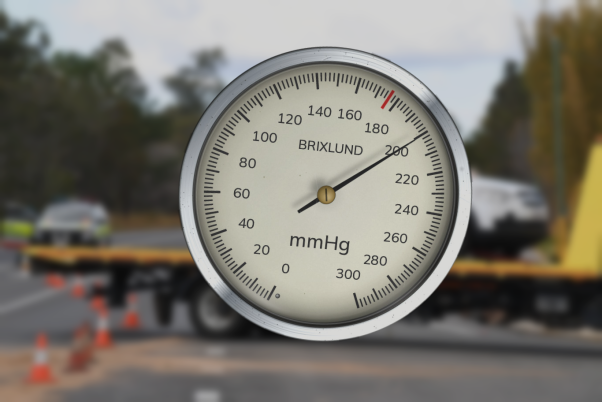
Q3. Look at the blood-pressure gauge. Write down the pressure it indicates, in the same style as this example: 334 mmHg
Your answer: 200 mmHg
